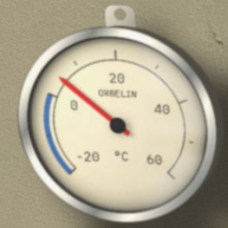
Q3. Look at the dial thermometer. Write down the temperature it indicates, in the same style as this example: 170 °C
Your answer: 5 °C
